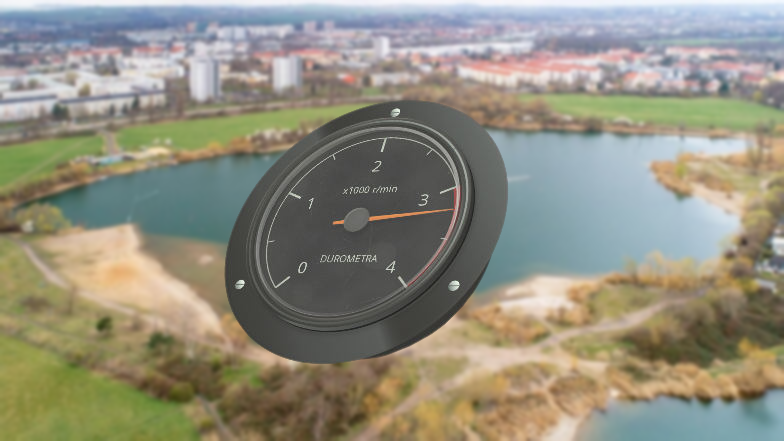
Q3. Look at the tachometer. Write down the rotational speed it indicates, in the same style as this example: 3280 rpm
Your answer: 3250 rpm
